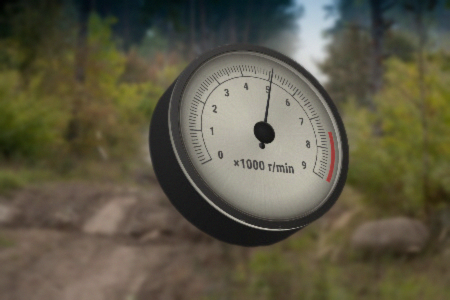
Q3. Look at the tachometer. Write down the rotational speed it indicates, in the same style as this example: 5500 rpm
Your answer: 5000 rpm
